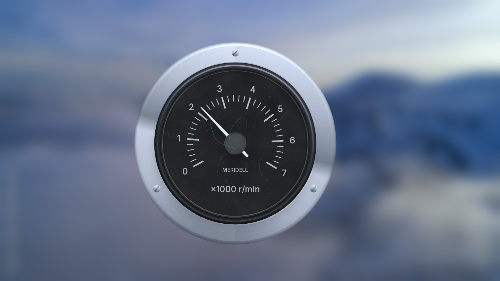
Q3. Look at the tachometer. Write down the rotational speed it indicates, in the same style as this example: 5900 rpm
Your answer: 2200 rpm
